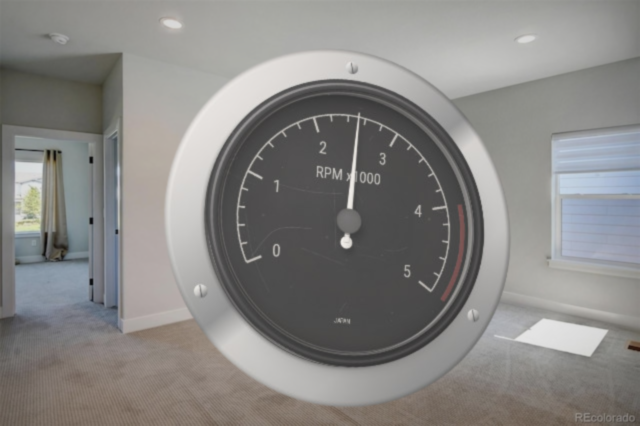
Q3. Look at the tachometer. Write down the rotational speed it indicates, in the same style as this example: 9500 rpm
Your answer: 2500 rpm
